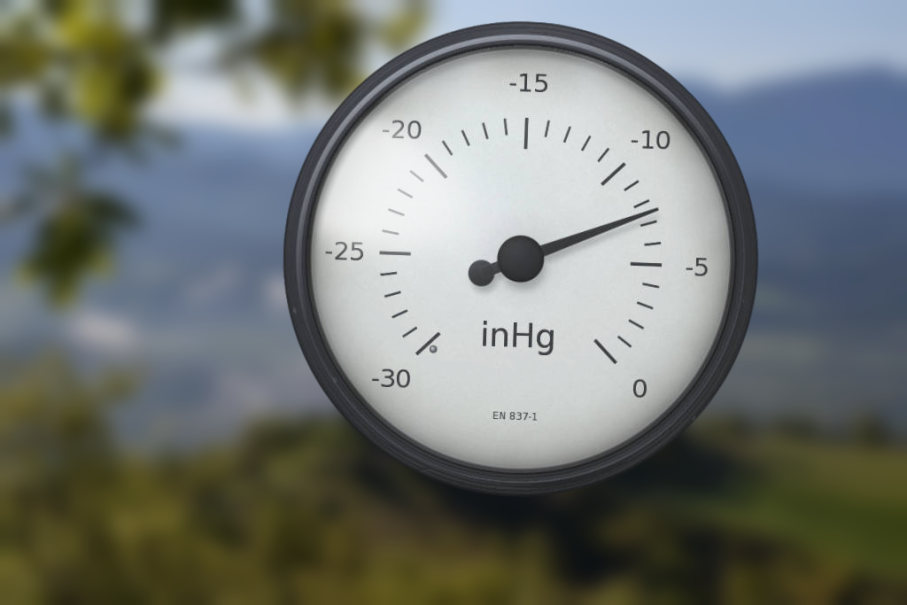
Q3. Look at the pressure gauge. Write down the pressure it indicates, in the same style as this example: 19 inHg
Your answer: -7.5 inHg
